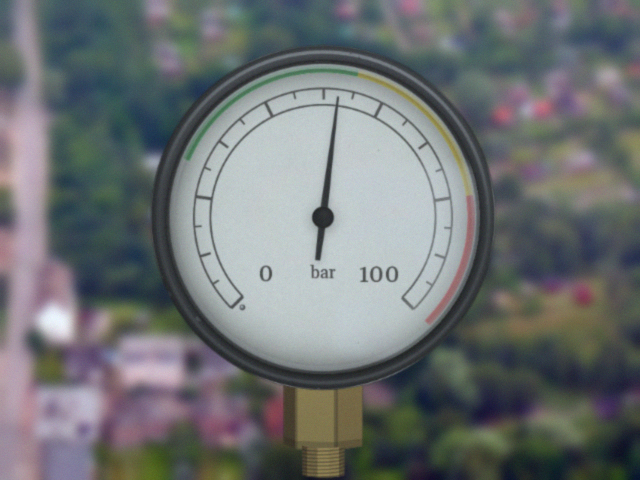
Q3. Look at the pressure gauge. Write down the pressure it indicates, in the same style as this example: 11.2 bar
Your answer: 52.5 bar
